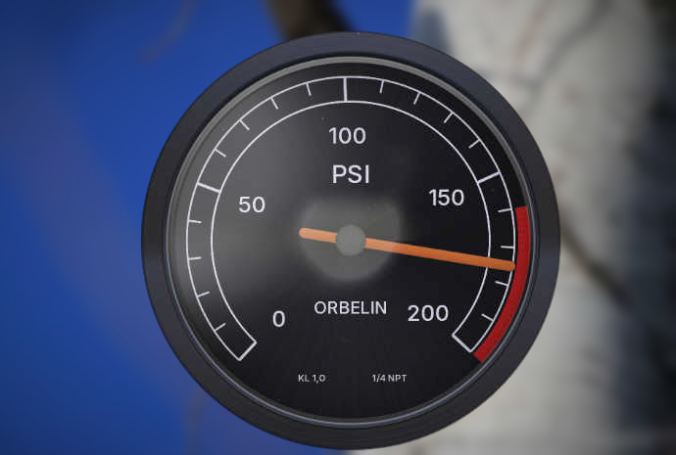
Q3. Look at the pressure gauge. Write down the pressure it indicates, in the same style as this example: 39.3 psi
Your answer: 175 psi
